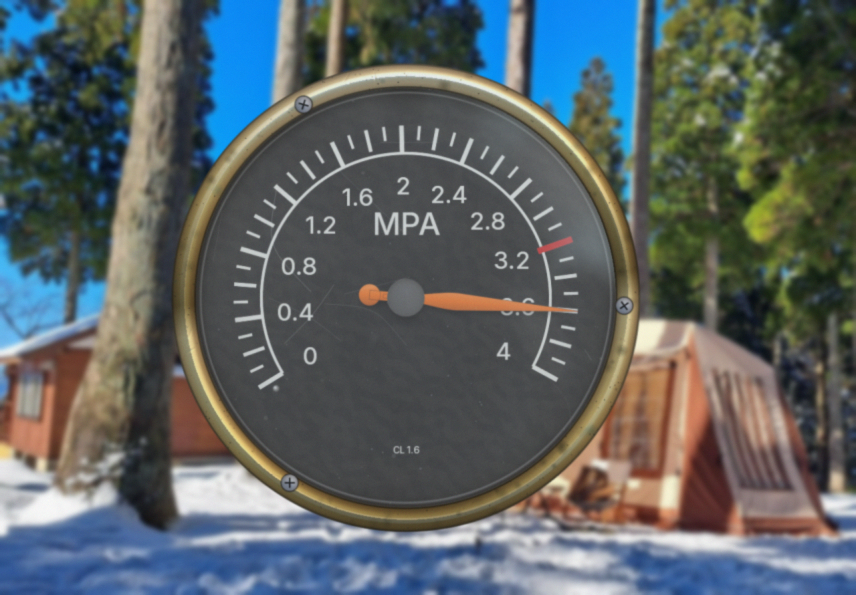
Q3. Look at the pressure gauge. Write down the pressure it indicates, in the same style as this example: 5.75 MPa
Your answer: 3.6 MPa
